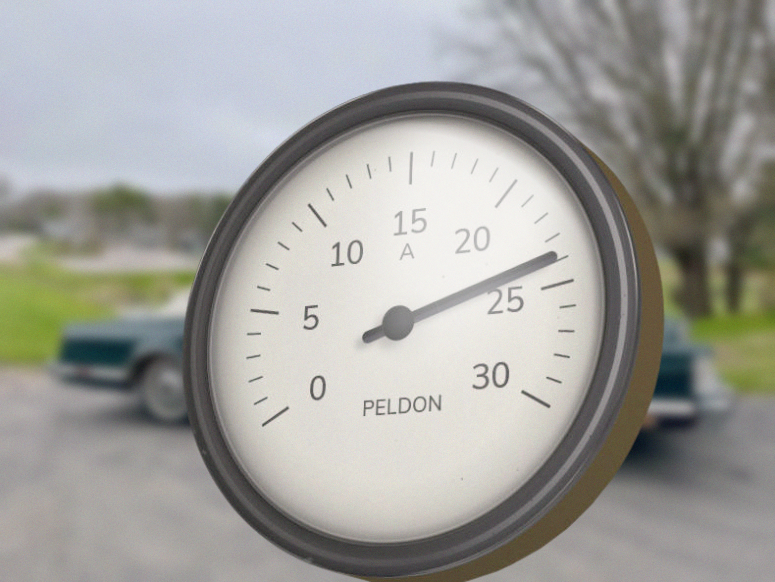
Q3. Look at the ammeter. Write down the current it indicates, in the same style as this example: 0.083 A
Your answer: 24 A
